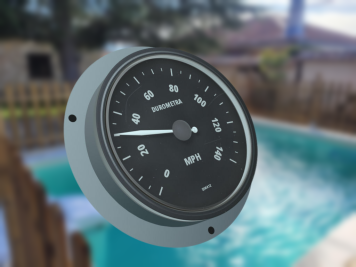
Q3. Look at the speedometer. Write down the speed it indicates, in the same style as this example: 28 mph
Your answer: 30 mph
